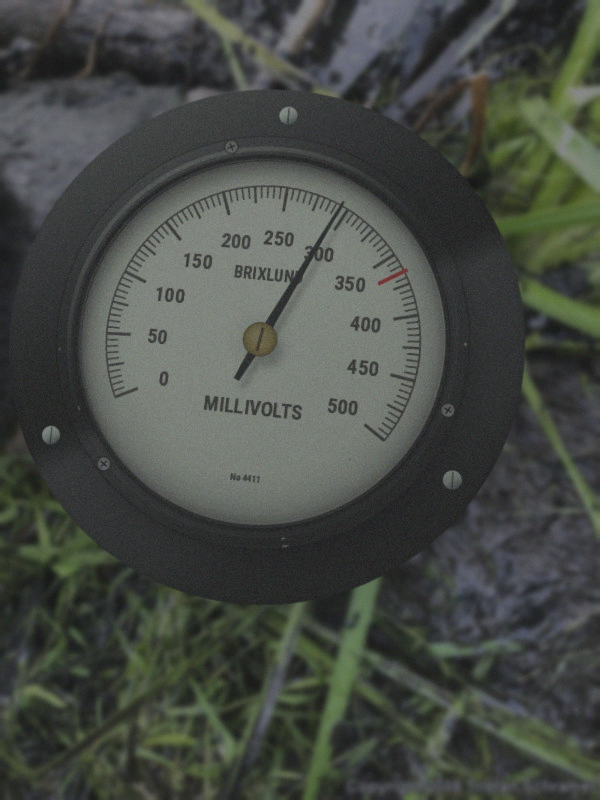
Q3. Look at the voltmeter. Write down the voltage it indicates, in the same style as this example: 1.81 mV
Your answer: 295 mV
